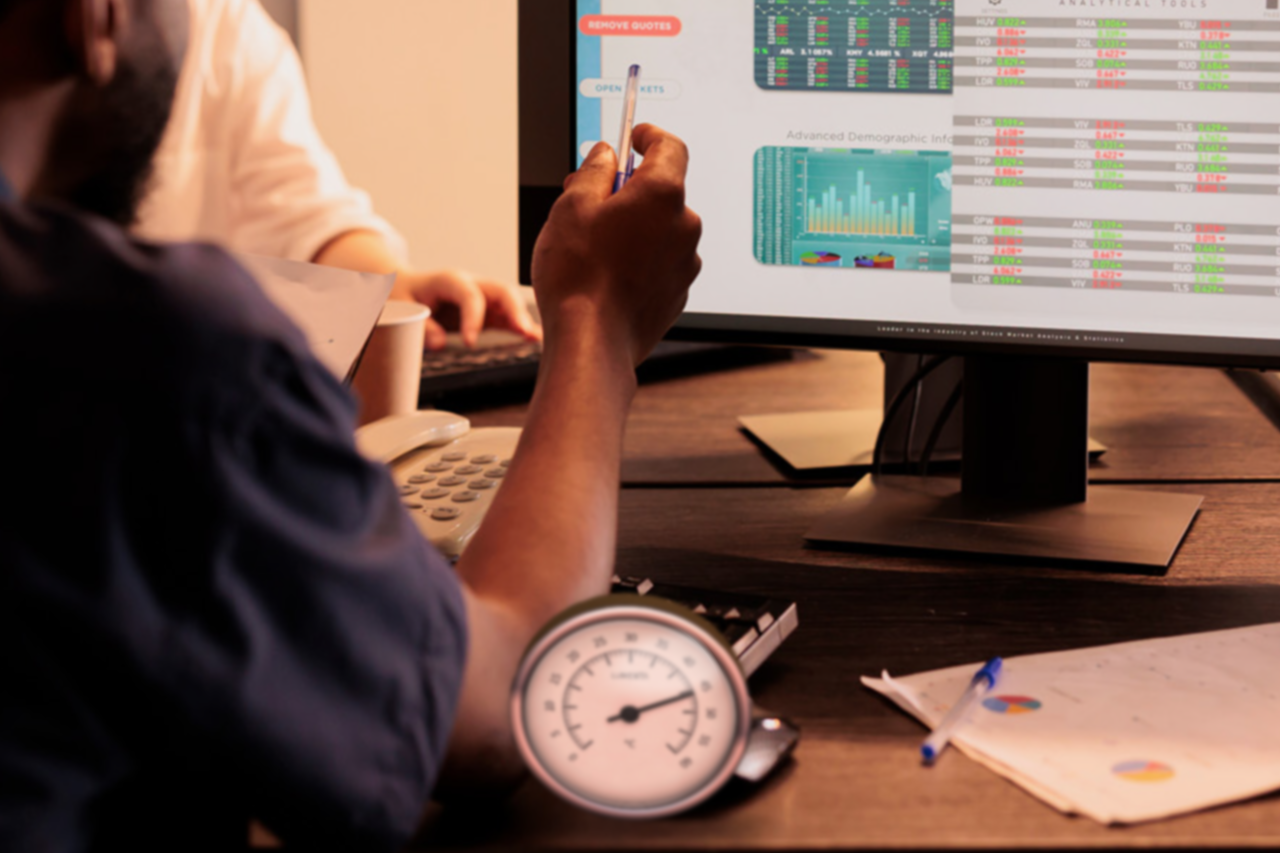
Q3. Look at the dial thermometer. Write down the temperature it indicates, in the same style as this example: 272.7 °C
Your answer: 45 °C
